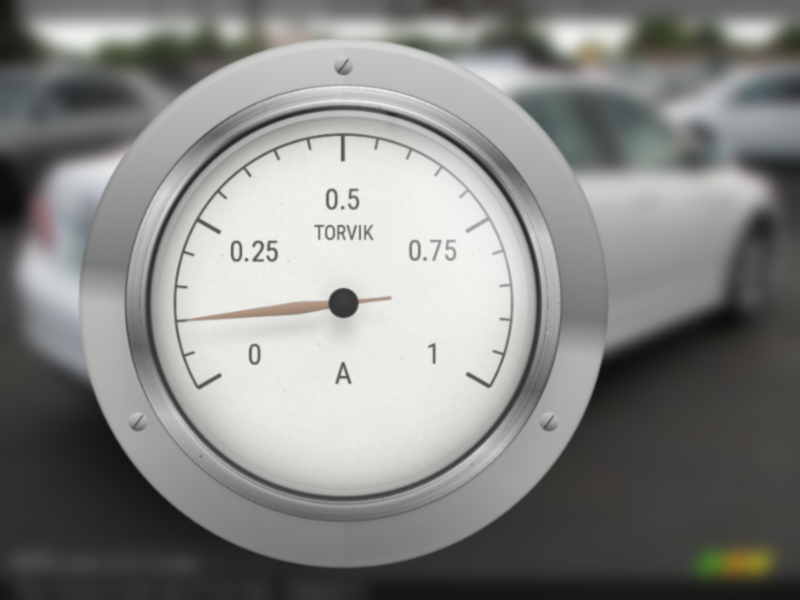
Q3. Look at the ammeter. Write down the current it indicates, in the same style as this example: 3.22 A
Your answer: 0.1 A
